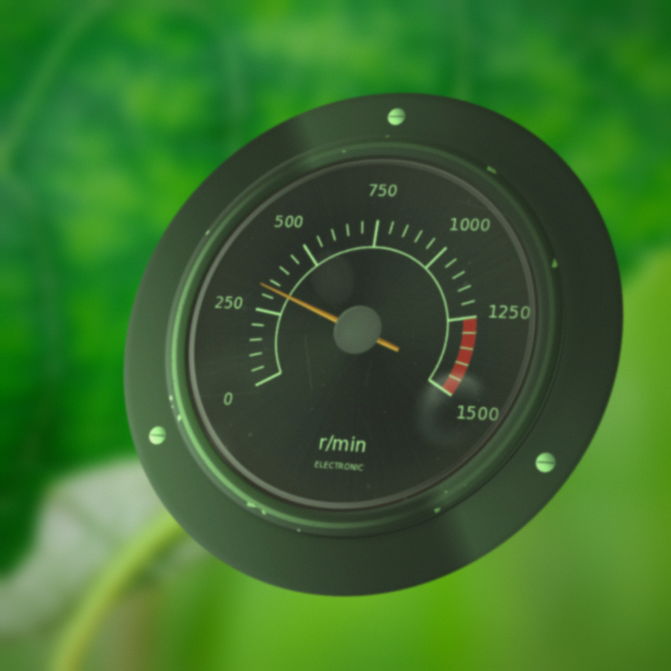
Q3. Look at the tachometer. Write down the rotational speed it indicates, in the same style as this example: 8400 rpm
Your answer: 325 rpm
